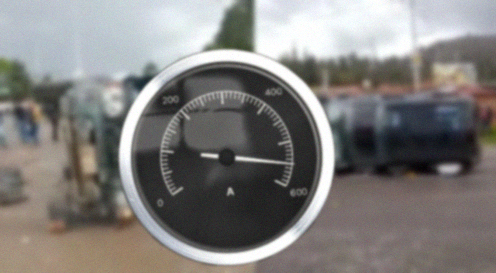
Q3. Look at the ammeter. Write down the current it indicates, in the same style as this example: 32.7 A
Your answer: 550 A
